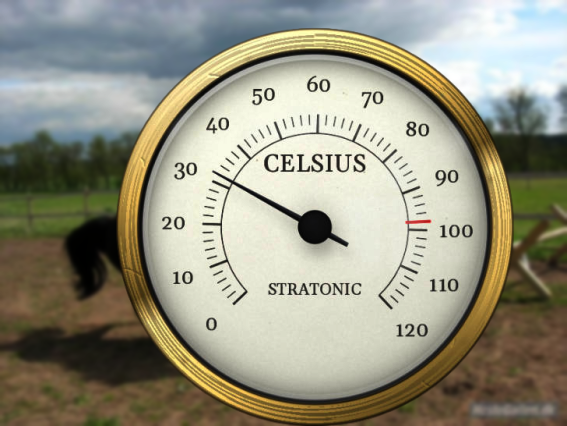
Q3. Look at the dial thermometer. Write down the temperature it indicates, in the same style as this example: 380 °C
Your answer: 32 °C
